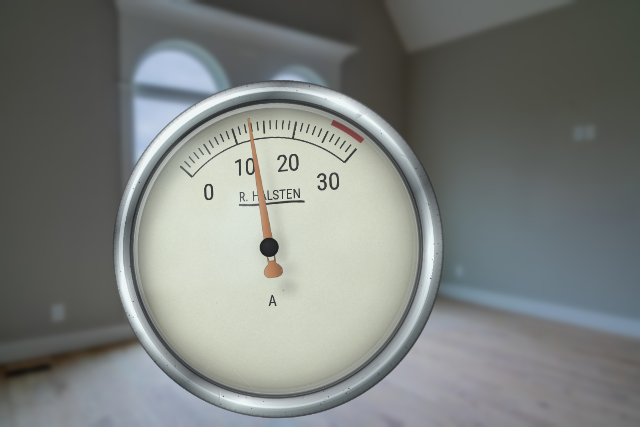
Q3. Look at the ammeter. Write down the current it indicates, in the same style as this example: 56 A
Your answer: 13 A
